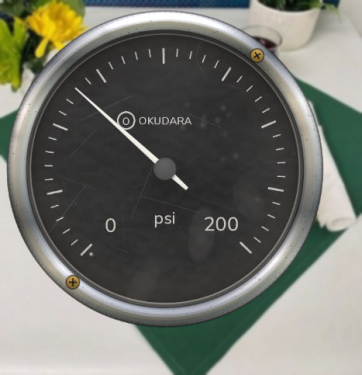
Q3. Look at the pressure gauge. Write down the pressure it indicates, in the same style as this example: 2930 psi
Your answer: 65 psi
